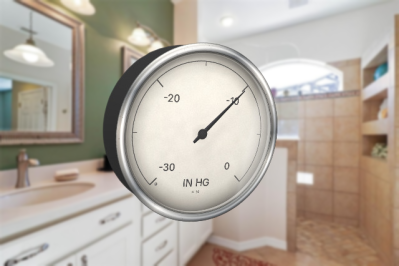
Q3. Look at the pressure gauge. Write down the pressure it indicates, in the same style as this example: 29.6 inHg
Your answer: -10 inHg
